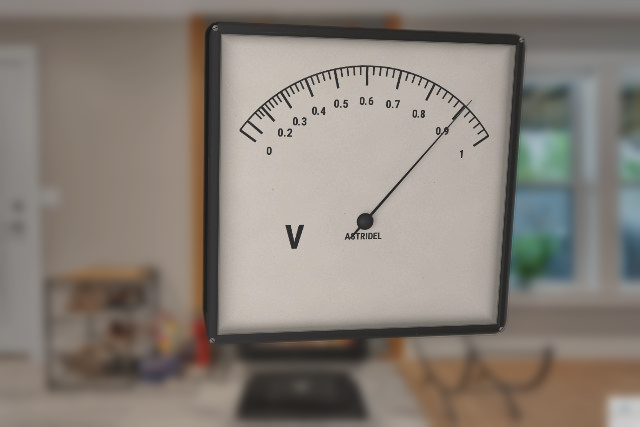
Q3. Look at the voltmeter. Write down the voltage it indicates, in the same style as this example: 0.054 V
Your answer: 0.9 V
